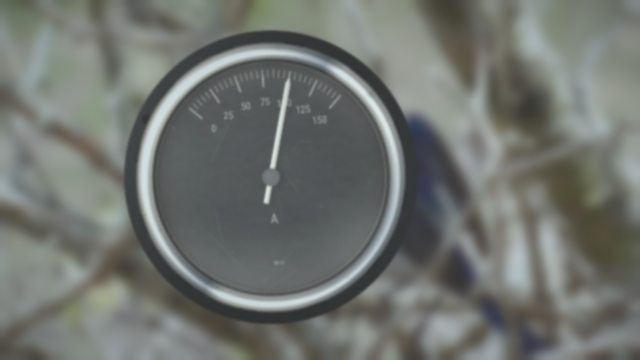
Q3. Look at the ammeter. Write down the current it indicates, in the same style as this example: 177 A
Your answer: 100 A
